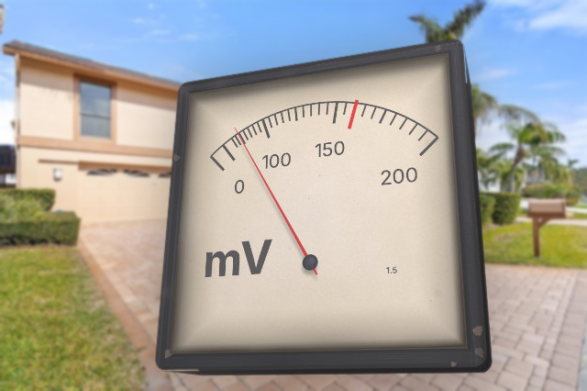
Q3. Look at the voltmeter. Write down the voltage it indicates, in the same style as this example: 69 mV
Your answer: 75 mV
